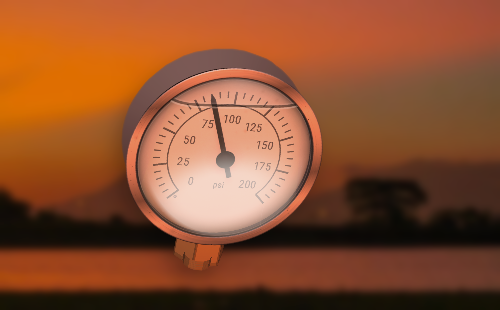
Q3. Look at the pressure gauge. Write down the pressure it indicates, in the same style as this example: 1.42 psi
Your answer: 85 psi
